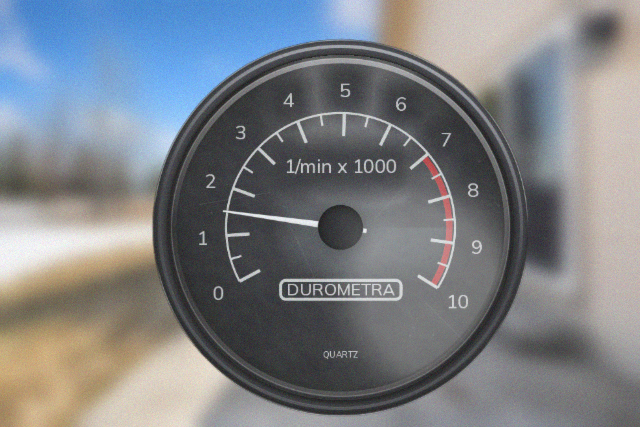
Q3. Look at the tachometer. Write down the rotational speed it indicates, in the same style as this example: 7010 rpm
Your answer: 1500 rpm
